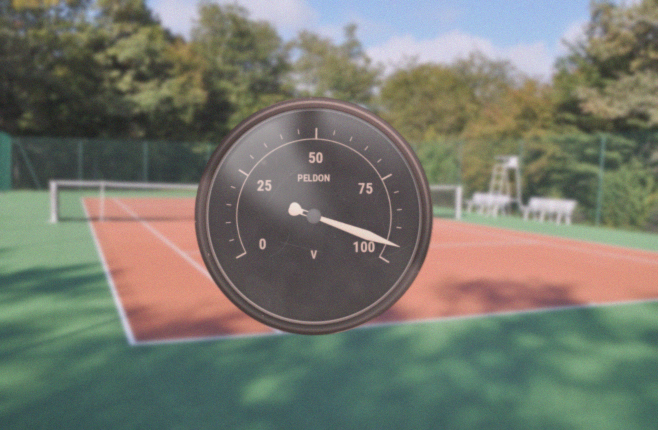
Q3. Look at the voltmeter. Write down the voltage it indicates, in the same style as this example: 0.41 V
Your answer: 95 V
